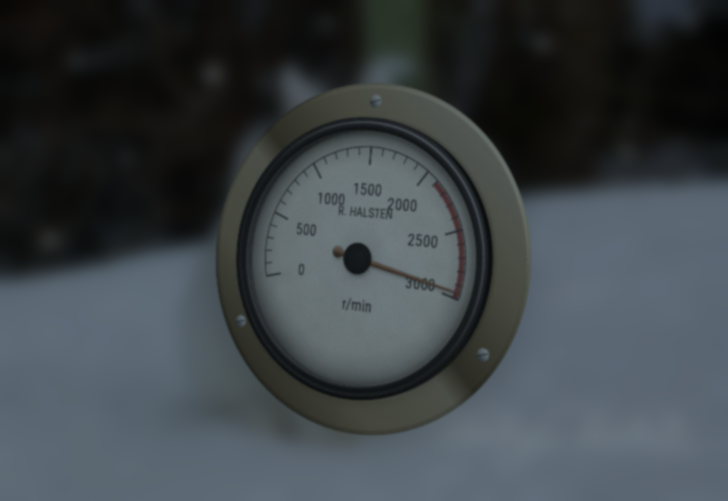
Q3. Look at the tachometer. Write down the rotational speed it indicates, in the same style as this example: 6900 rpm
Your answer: 2950 rpm
